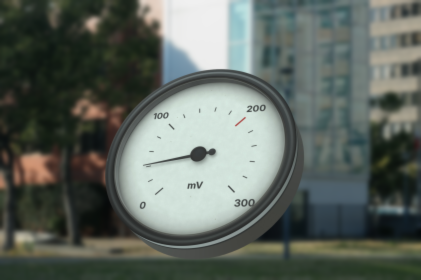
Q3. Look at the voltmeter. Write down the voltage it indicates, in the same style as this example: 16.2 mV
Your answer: 40 mV
